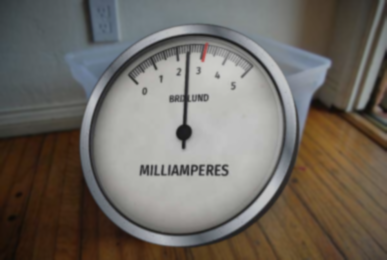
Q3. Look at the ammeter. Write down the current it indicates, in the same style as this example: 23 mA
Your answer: 2.5 mA
